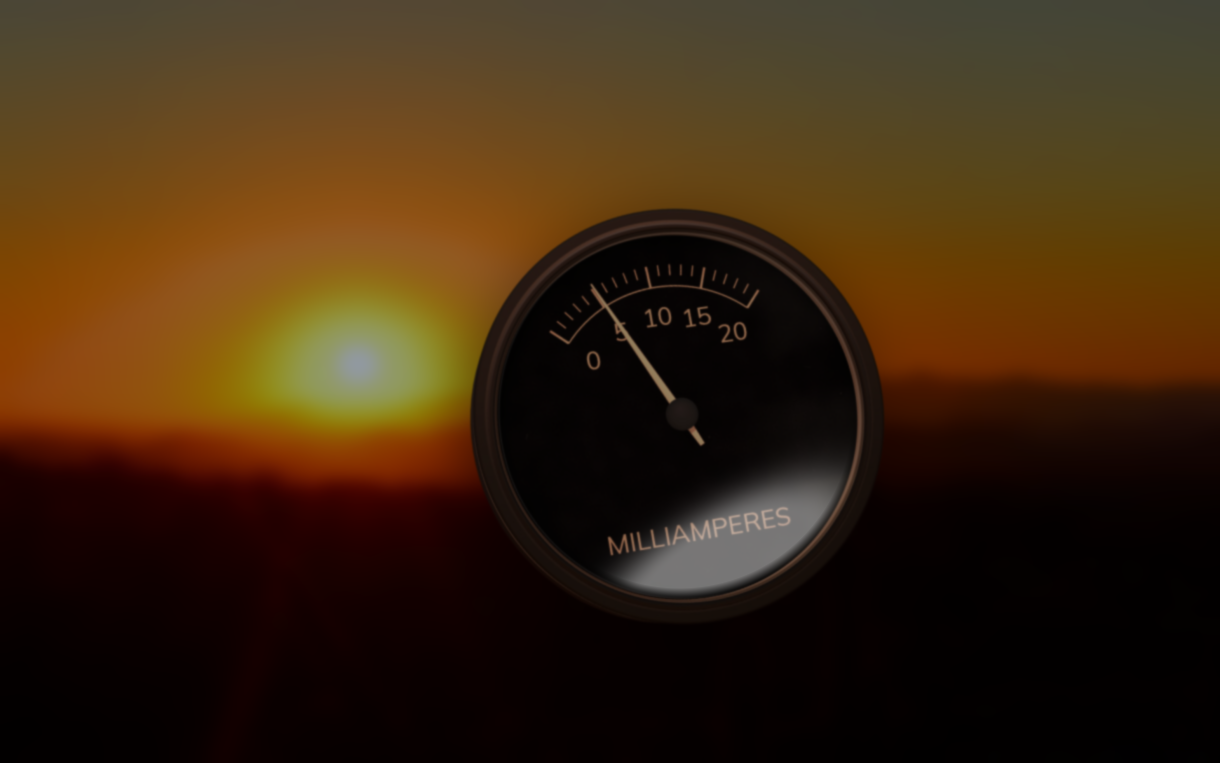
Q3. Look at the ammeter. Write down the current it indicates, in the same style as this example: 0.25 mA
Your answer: 5 mA
